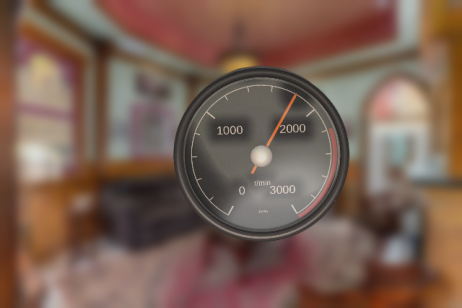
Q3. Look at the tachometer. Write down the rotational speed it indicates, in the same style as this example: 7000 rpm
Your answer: 1800 rpm
